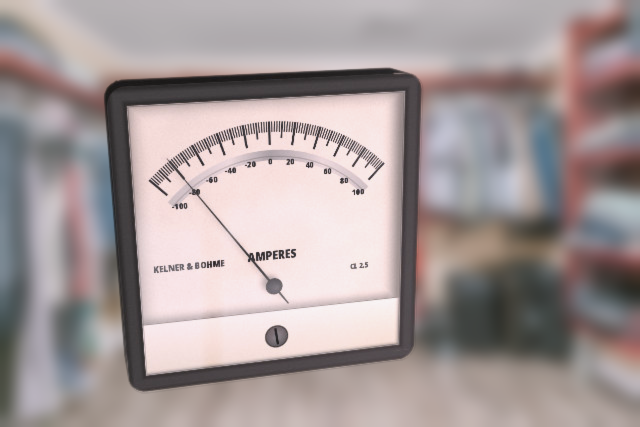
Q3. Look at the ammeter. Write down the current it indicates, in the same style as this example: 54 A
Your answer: -80 A
